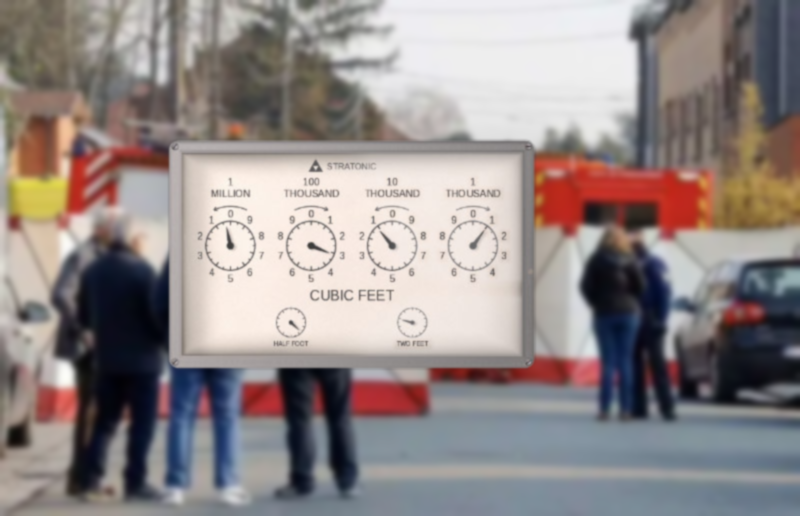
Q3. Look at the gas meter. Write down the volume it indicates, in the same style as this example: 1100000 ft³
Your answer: 31100 ft³
